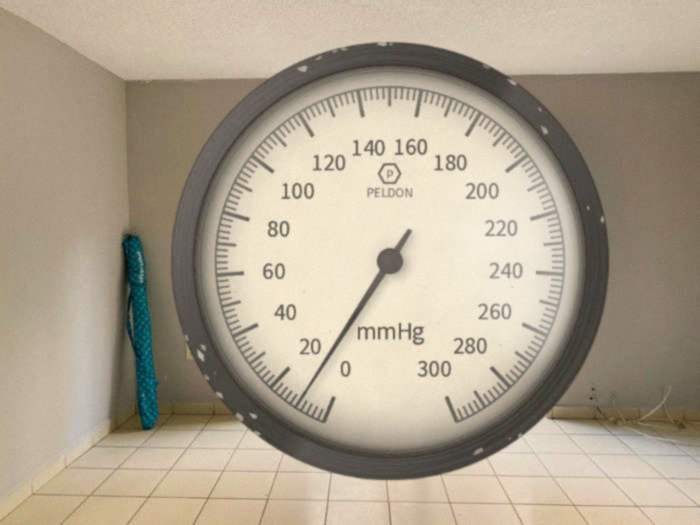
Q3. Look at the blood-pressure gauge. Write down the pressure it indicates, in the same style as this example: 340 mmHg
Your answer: 10 mmHg
